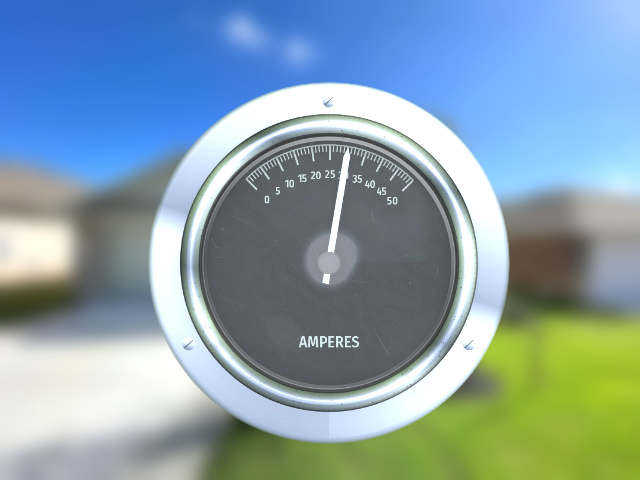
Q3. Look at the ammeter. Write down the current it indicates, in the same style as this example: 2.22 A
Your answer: 30 A
